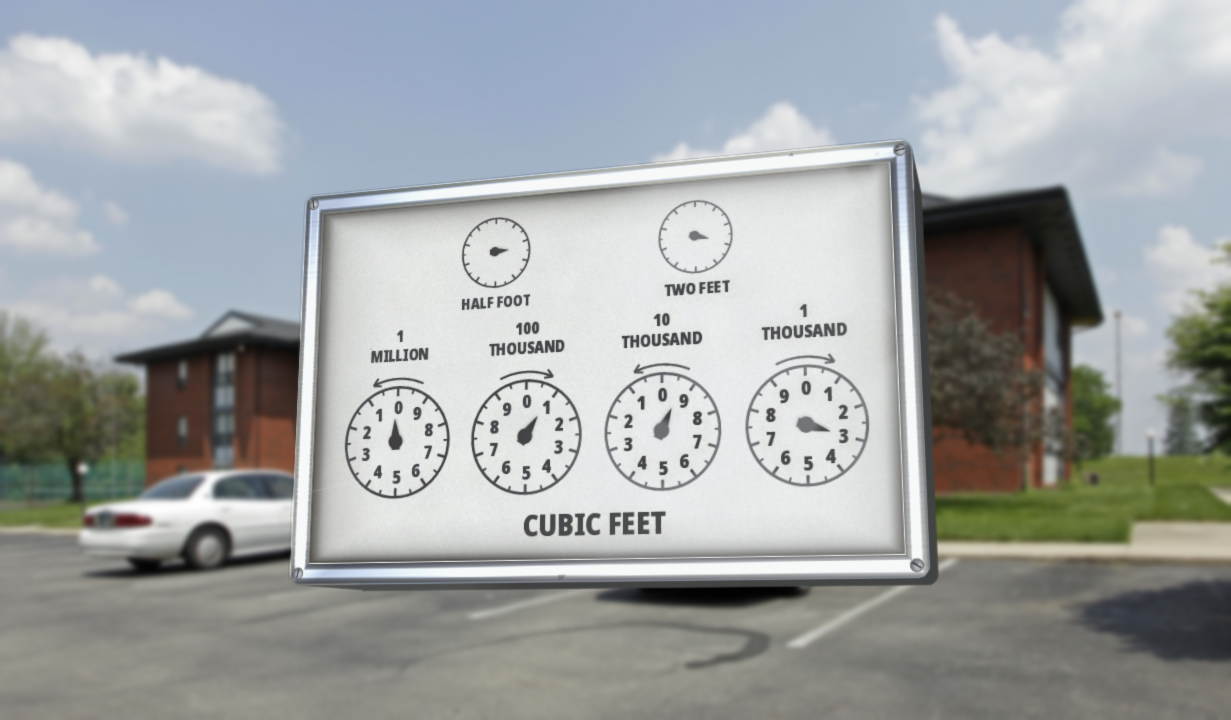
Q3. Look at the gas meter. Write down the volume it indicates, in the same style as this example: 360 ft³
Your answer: 9300 ft³
